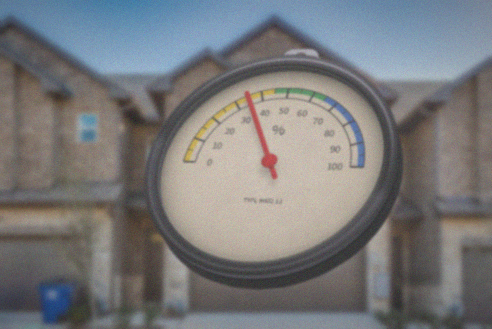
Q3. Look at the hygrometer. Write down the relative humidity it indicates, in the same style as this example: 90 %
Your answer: 35 %
